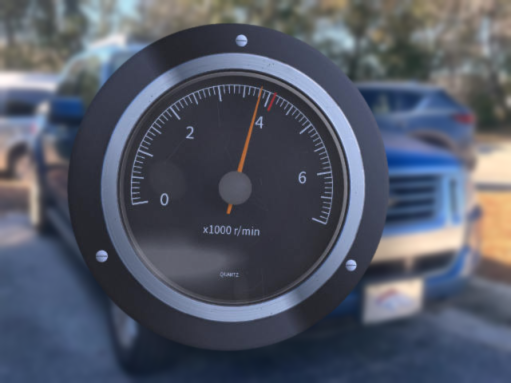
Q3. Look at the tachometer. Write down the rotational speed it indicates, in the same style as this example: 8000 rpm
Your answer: 3800 rpm
